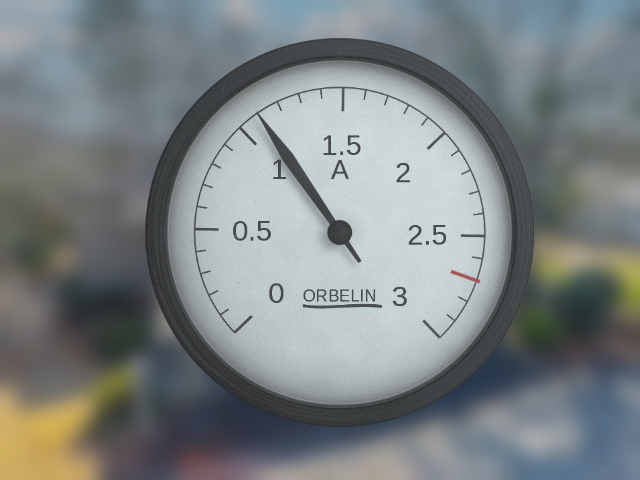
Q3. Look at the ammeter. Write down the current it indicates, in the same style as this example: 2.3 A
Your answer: 1.1 A
